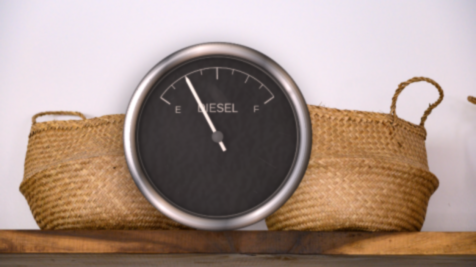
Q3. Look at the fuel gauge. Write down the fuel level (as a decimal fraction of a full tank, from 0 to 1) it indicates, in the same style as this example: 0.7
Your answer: 0.25
